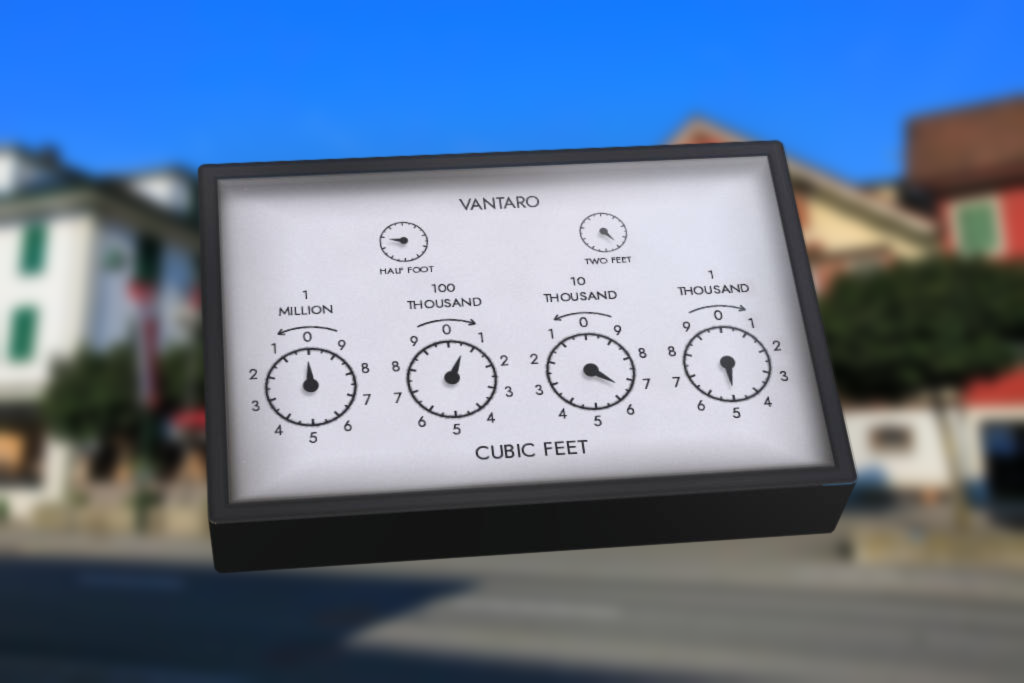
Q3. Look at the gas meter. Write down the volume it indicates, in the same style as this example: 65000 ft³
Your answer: 6500 ft³
